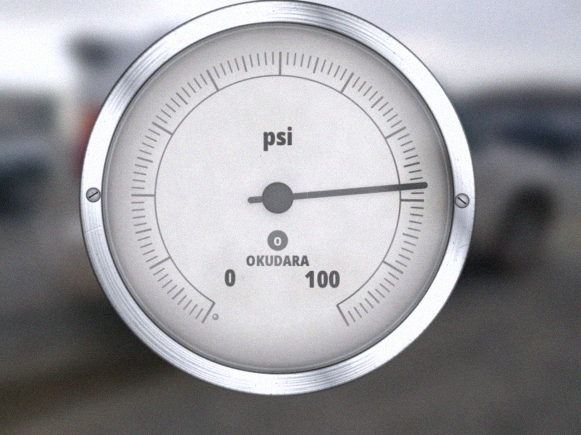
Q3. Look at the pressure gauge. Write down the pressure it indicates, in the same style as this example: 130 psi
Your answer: 78 psi
